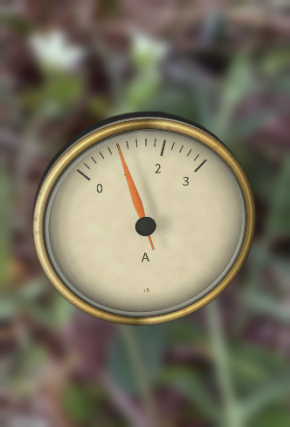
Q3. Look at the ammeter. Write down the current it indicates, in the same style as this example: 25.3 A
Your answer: 1 A
